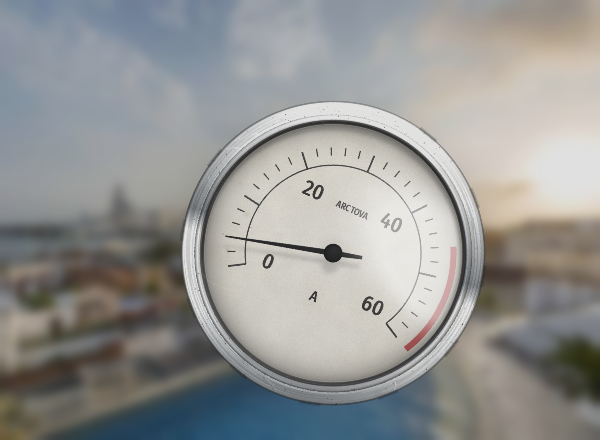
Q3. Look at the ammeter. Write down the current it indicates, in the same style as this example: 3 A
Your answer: 4 A
